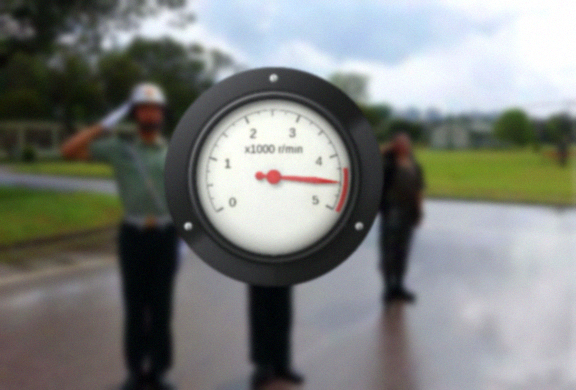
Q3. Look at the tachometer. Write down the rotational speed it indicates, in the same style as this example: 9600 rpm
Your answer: 4500 rpm
